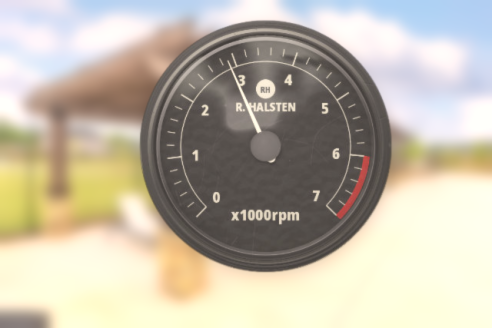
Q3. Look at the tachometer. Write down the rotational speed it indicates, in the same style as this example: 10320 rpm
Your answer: 2900 rpm
